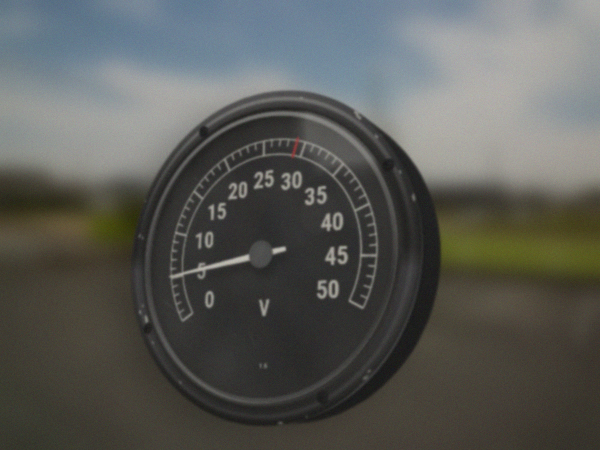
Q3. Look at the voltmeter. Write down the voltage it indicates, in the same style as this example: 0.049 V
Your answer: 5 V
